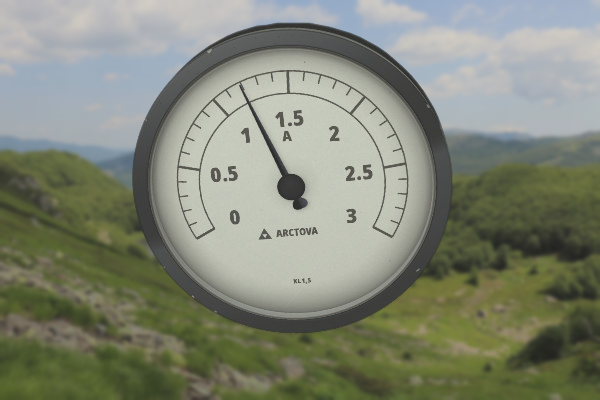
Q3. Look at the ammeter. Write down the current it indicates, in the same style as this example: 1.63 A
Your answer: 1.2 A
